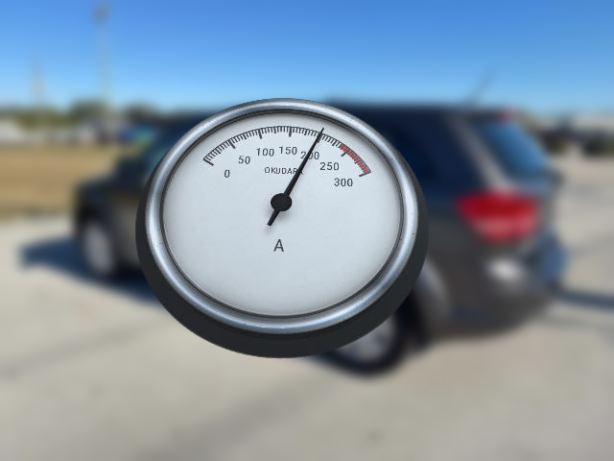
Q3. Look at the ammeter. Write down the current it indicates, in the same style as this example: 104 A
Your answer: 200 A
